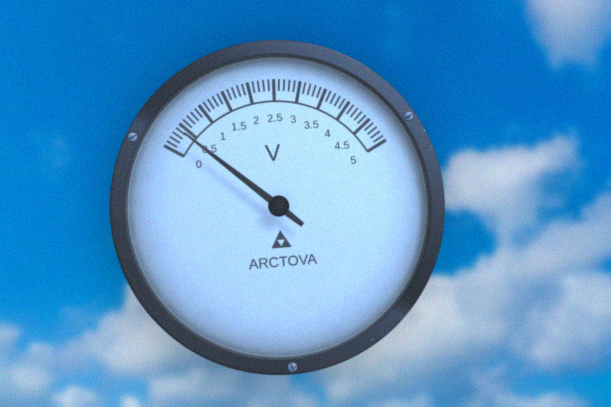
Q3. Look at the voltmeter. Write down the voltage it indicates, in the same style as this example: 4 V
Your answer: 0.4 V
